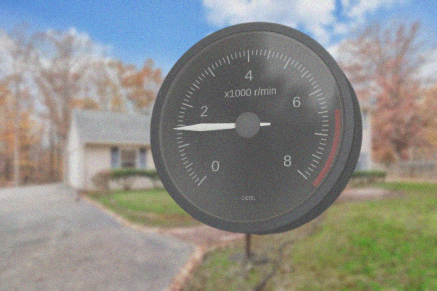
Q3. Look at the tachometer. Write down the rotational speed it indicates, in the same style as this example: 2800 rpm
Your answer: 1400 rpm
